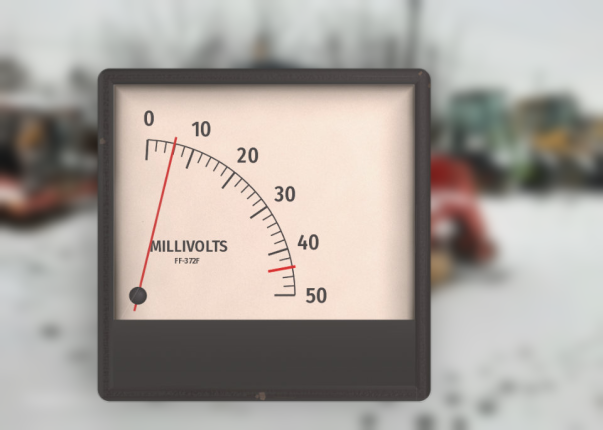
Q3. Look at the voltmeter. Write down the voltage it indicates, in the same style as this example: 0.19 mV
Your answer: 6 mV
